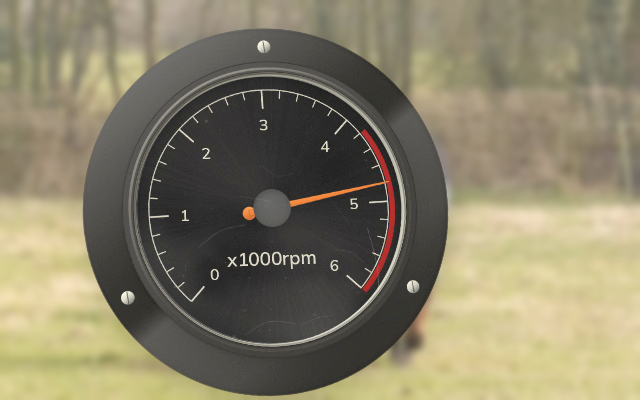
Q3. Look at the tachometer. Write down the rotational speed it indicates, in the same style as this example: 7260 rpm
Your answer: 4800 rpm
